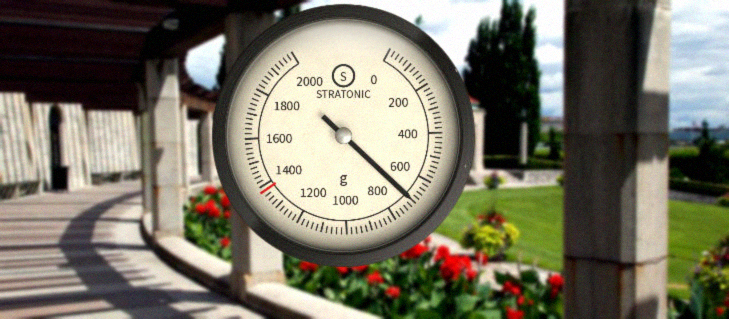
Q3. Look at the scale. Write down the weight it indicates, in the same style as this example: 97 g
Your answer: 700 g
